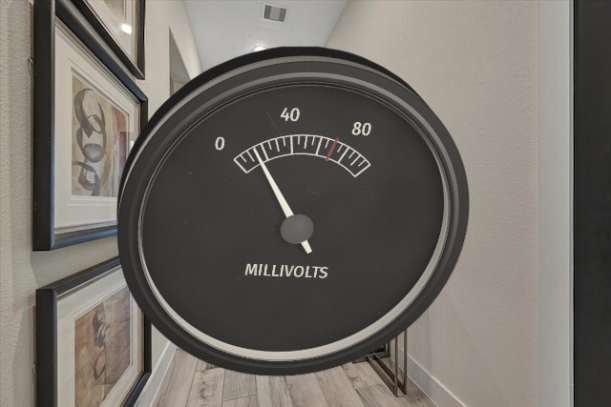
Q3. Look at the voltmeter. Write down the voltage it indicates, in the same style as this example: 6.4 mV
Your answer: 15 mV
